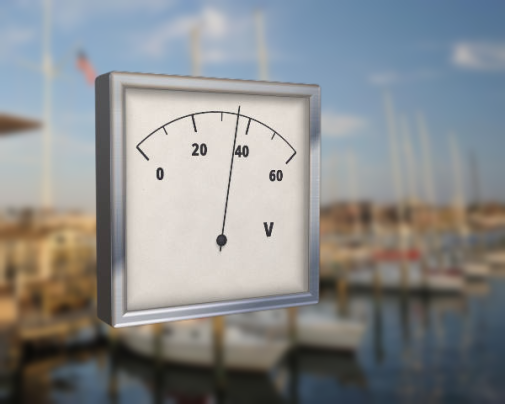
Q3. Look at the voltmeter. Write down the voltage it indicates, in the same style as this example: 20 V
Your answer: 35 V
